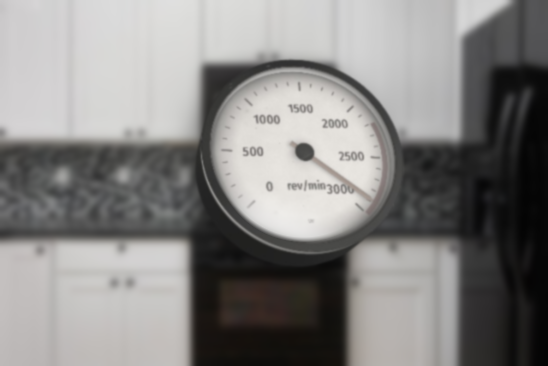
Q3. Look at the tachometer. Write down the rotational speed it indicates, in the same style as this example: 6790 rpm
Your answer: 2900 rpm
